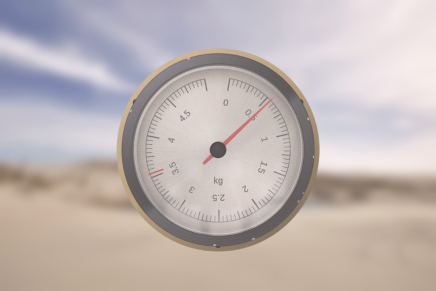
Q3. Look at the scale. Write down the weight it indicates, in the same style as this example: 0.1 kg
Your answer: 0.55 kg
